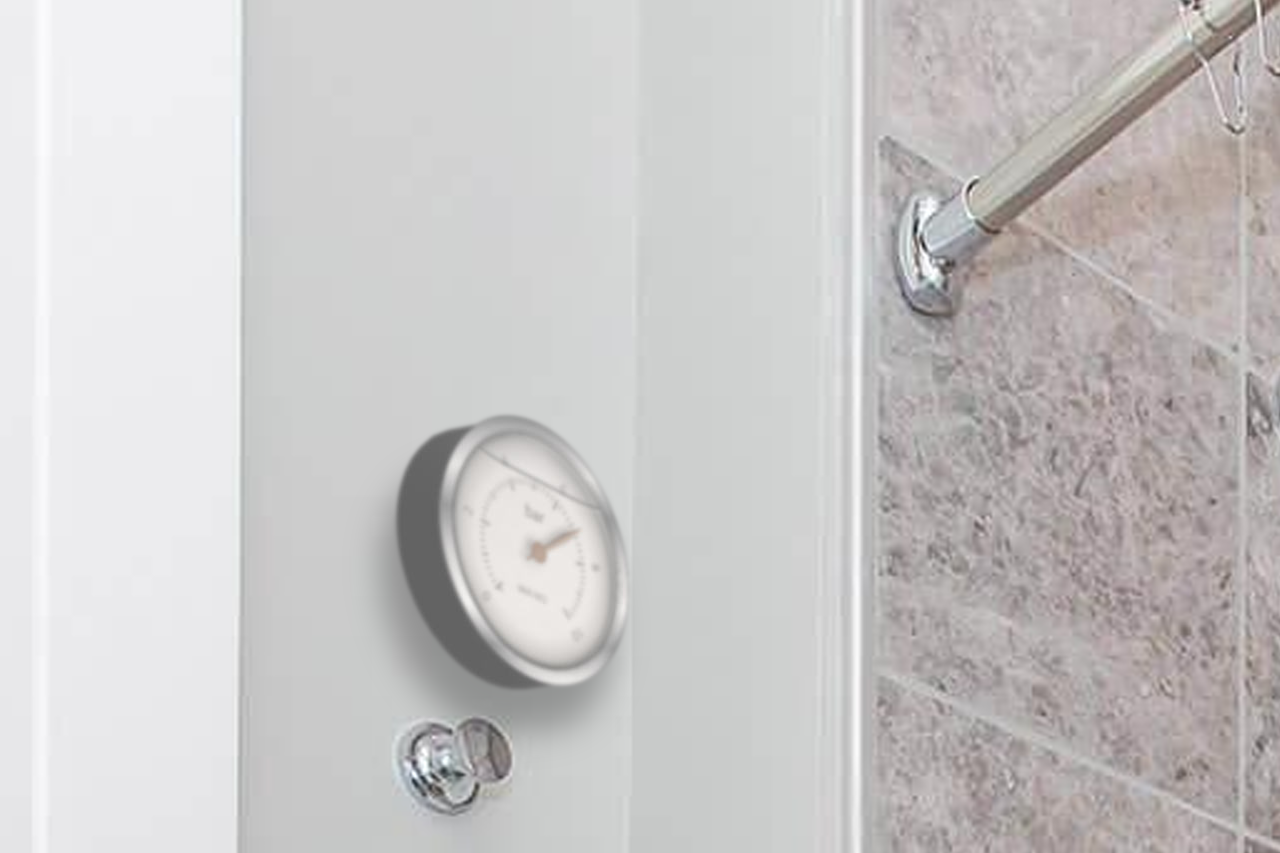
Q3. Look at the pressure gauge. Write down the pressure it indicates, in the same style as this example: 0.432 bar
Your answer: 7 bar
